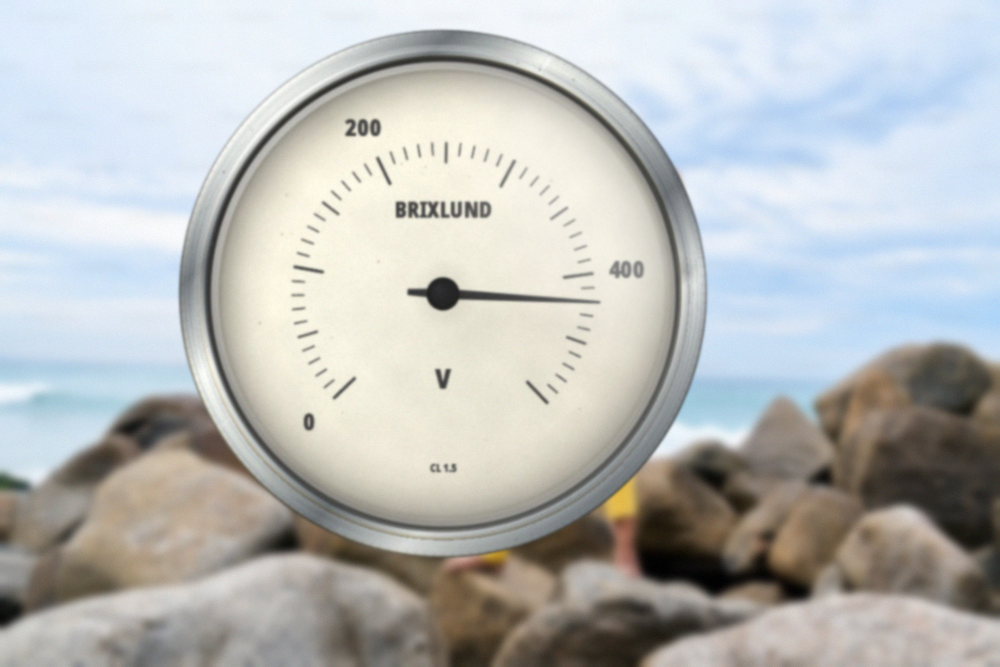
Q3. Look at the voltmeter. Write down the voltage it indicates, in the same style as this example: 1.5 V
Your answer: 420 V
